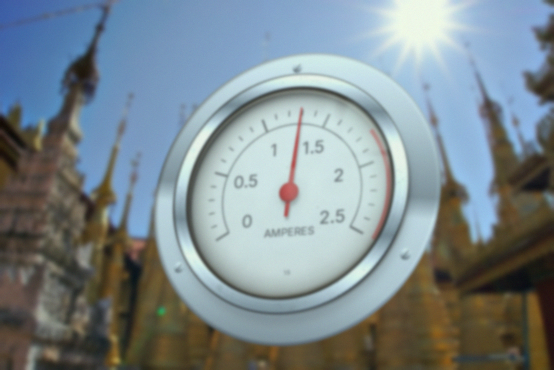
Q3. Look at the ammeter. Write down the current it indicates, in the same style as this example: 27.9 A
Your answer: 1.3 A
